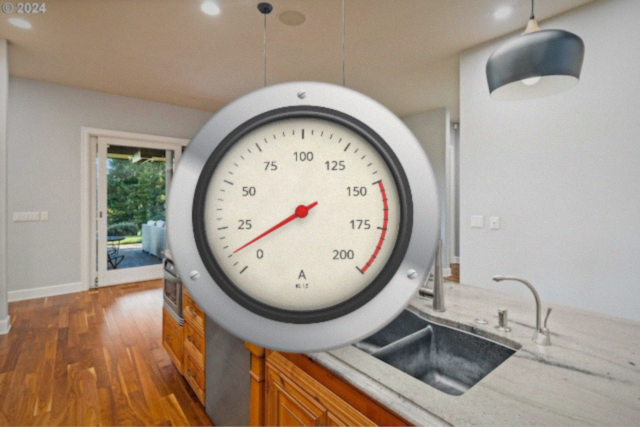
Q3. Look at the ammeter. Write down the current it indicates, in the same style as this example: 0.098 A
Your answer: 10 A
